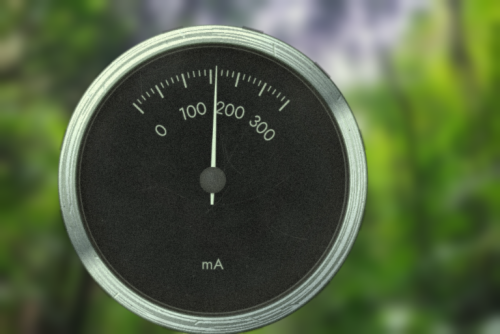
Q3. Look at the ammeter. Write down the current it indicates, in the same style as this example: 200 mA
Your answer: 160 mA
